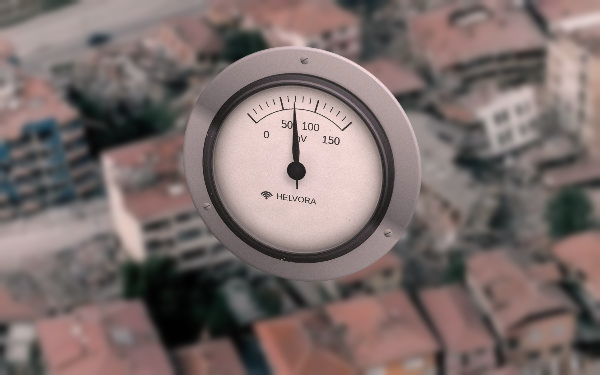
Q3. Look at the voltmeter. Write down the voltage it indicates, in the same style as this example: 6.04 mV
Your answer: 70 mV
